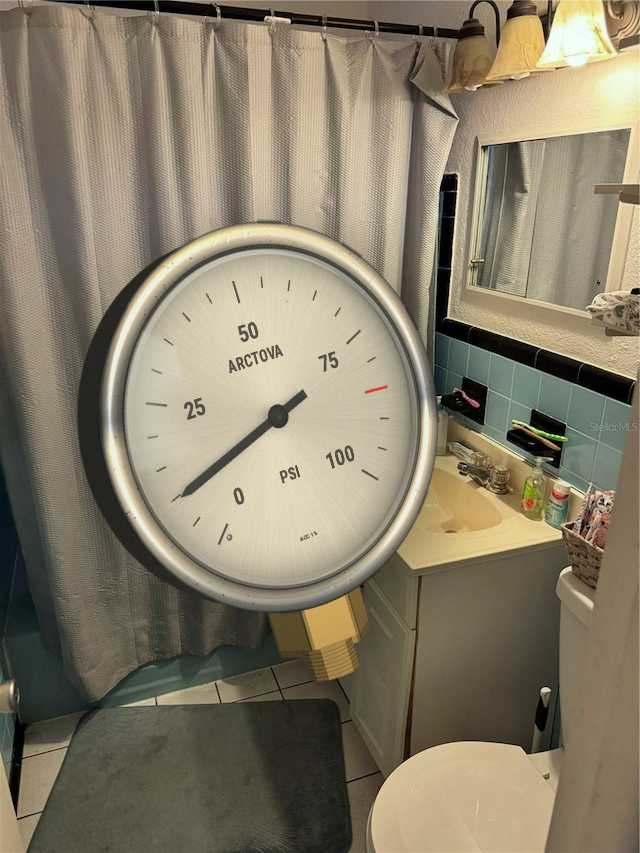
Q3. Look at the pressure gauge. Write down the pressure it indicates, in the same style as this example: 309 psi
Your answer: 10 psi
